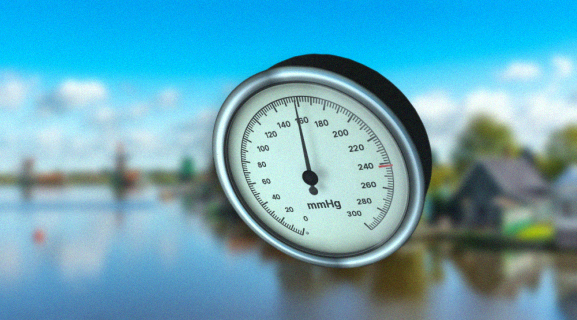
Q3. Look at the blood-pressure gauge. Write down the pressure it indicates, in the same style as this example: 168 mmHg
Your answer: 160 mmHg
